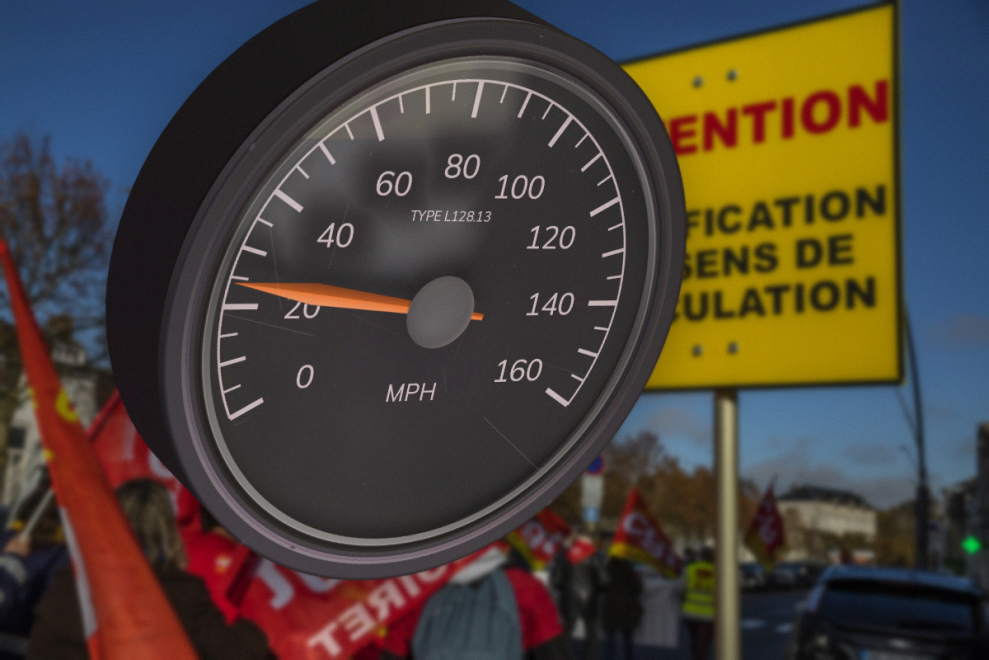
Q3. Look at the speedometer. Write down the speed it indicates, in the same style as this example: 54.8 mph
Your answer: 25 mph
